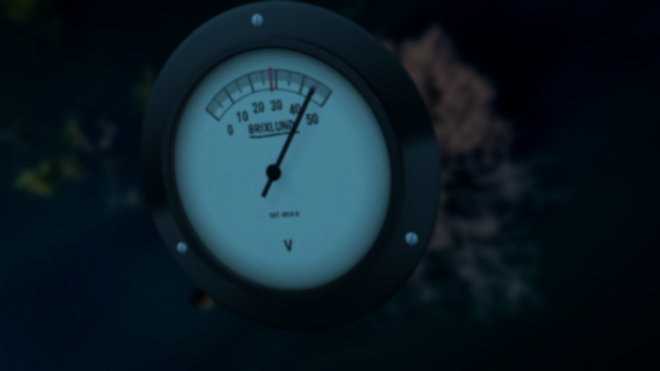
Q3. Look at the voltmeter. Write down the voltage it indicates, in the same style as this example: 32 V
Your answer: 45 V
